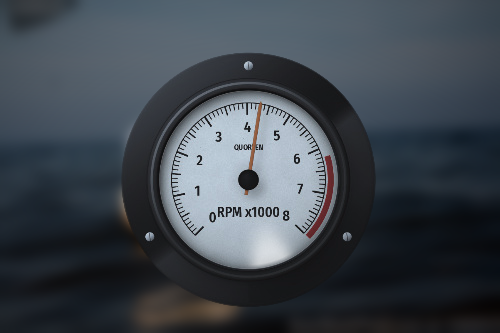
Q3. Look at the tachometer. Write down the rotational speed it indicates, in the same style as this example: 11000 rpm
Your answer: 4300 rpm
